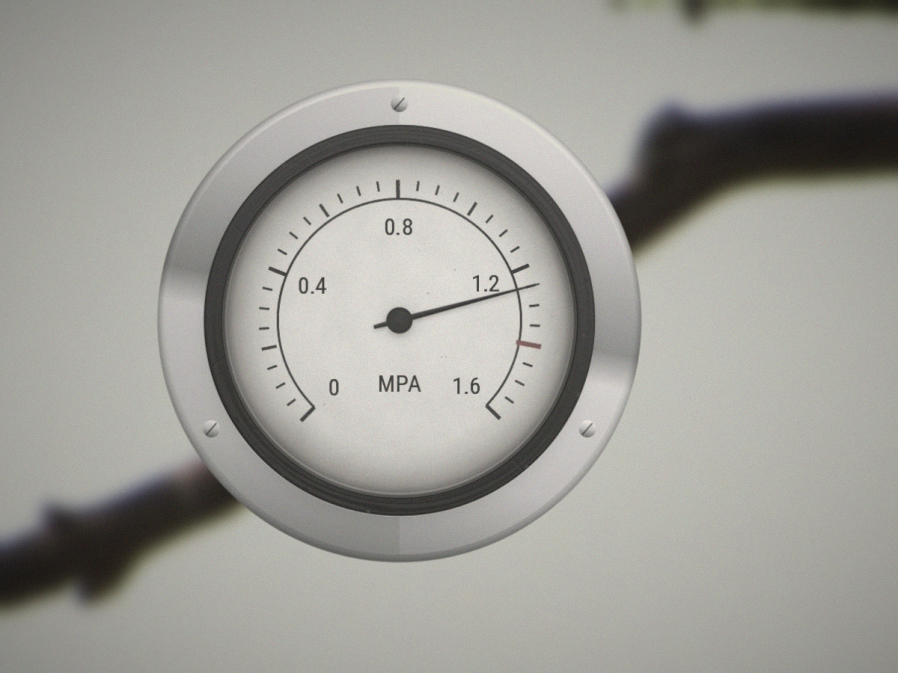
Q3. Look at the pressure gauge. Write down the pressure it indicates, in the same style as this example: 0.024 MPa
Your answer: 1.25 MPa
